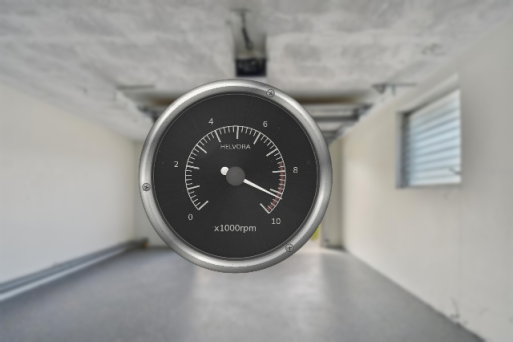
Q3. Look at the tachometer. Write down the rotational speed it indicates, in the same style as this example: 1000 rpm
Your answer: 9200 rpm
